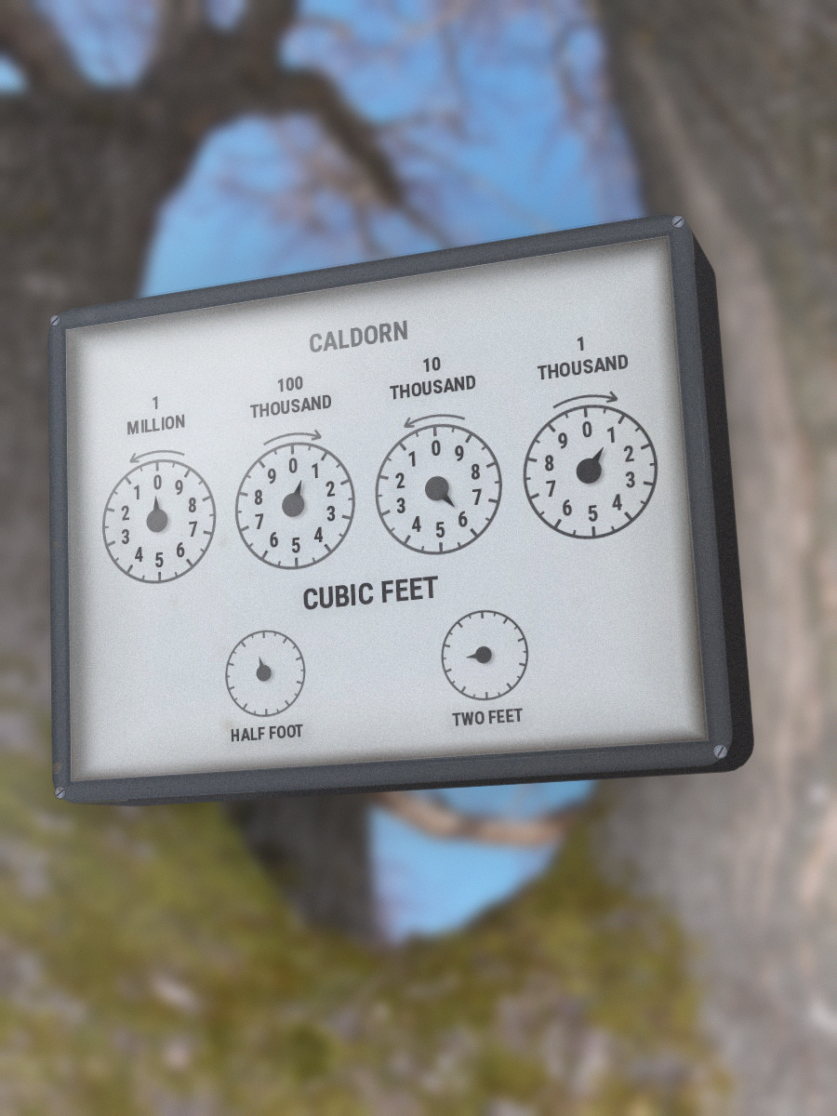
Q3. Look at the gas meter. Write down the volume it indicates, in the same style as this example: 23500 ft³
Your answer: 6100 ft³
